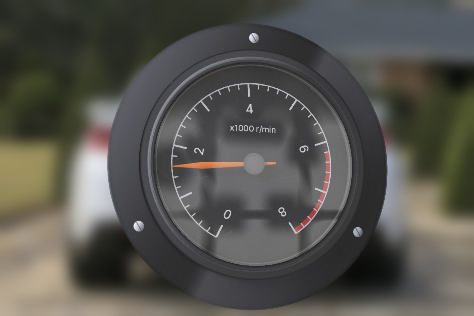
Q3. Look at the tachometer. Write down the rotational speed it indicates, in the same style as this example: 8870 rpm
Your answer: 1600 rpm
